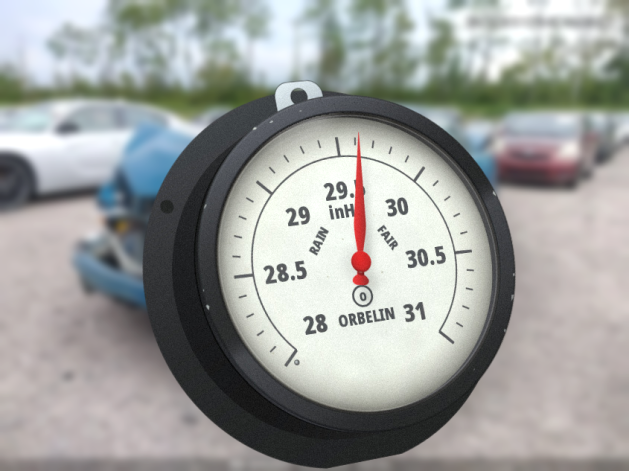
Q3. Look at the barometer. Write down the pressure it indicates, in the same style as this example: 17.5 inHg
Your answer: 29.6 inHg
